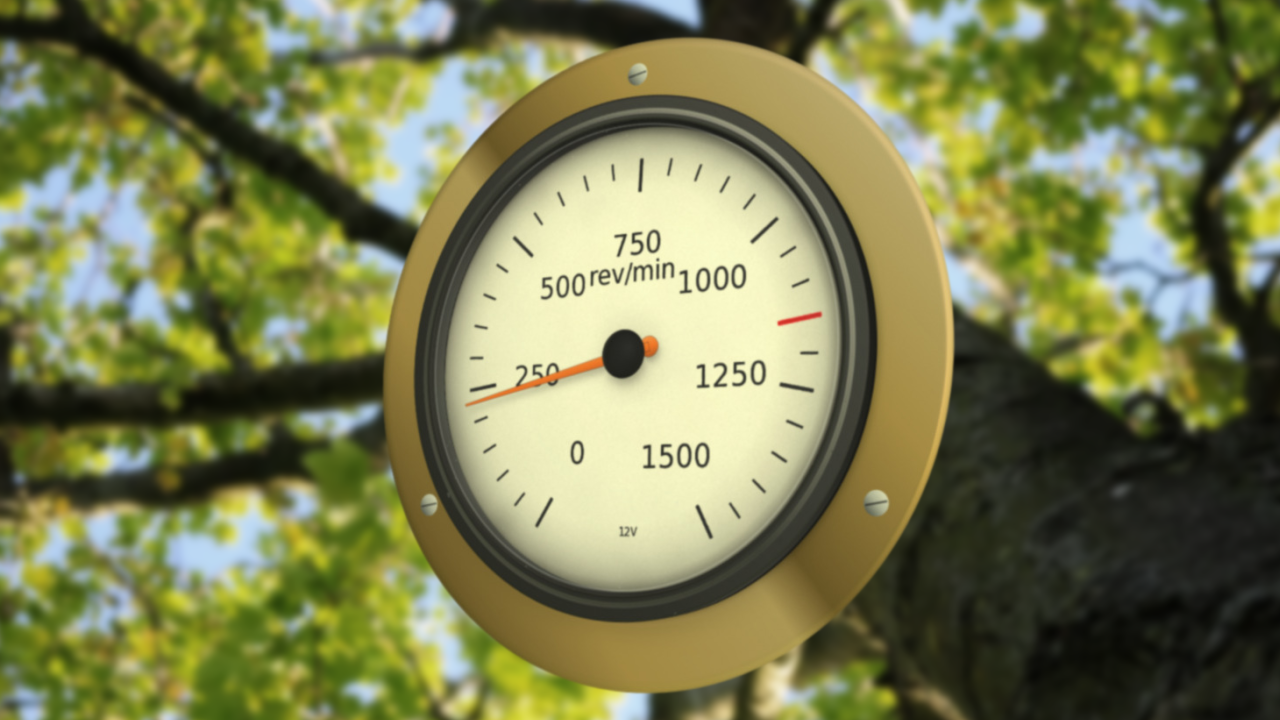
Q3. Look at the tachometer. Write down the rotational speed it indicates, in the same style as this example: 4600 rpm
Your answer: 225 rpm
